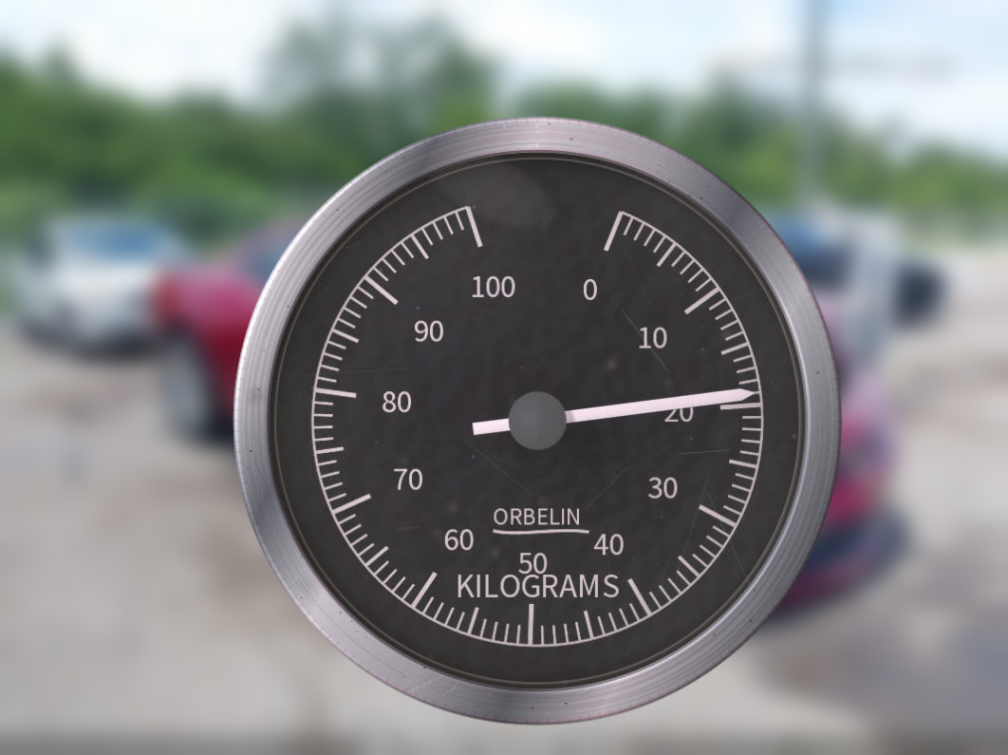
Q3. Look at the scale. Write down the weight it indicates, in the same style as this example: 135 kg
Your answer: 19 kg
